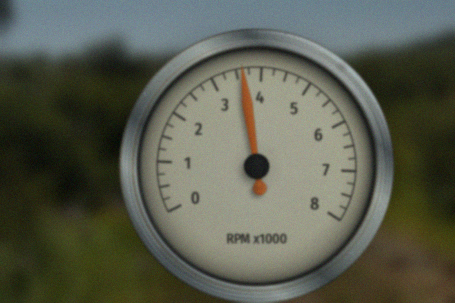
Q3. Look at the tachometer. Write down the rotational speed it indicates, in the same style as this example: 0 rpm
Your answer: 3625 rpm
